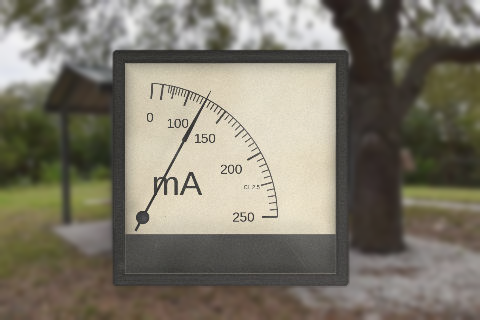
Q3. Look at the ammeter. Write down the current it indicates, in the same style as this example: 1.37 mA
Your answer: 125 mA
